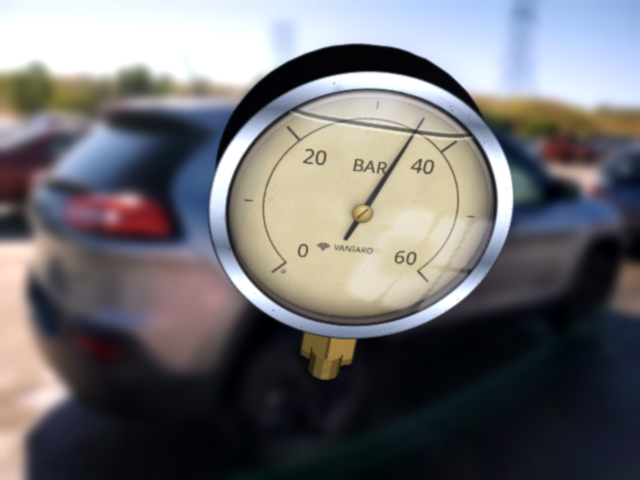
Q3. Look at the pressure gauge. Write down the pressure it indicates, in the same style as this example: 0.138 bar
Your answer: 35 bar
